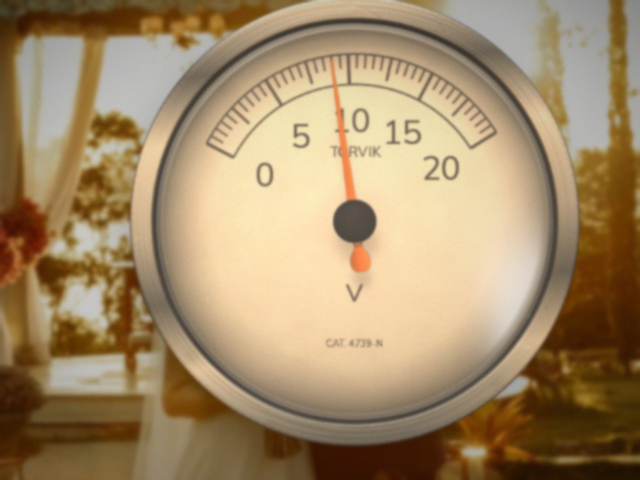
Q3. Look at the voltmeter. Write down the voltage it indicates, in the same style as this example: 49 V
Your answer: 9 V
